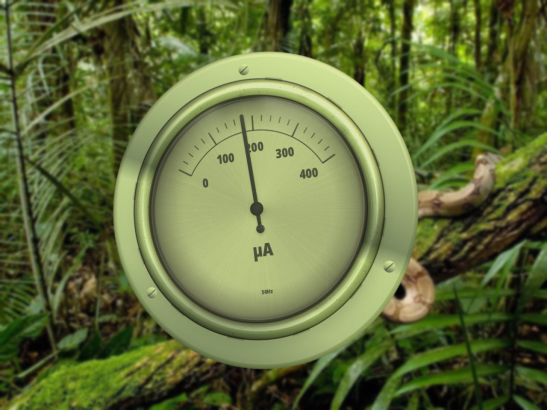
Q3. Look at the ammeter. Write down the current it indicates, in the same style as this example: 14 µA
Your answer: 180 µA
